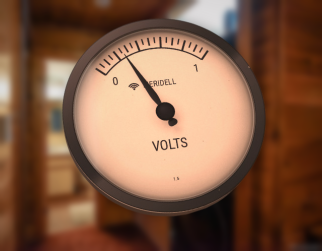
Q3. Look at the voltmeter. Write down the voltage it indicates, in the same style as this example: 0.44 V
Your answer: 0.25 V
